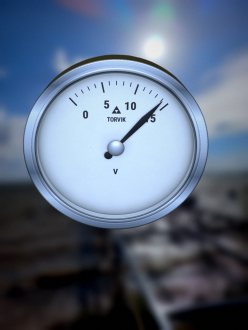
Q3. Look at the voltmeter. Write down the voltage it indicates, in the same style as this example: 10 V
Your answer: 14 V
